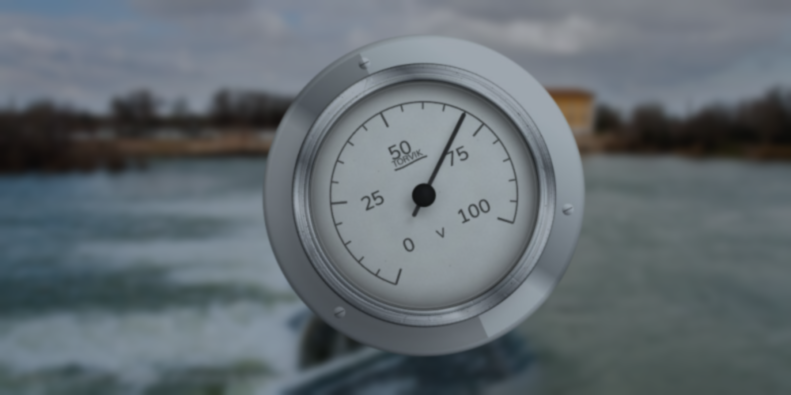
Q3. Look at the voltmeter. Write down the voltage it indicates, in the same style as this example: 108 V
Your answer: 70 V
